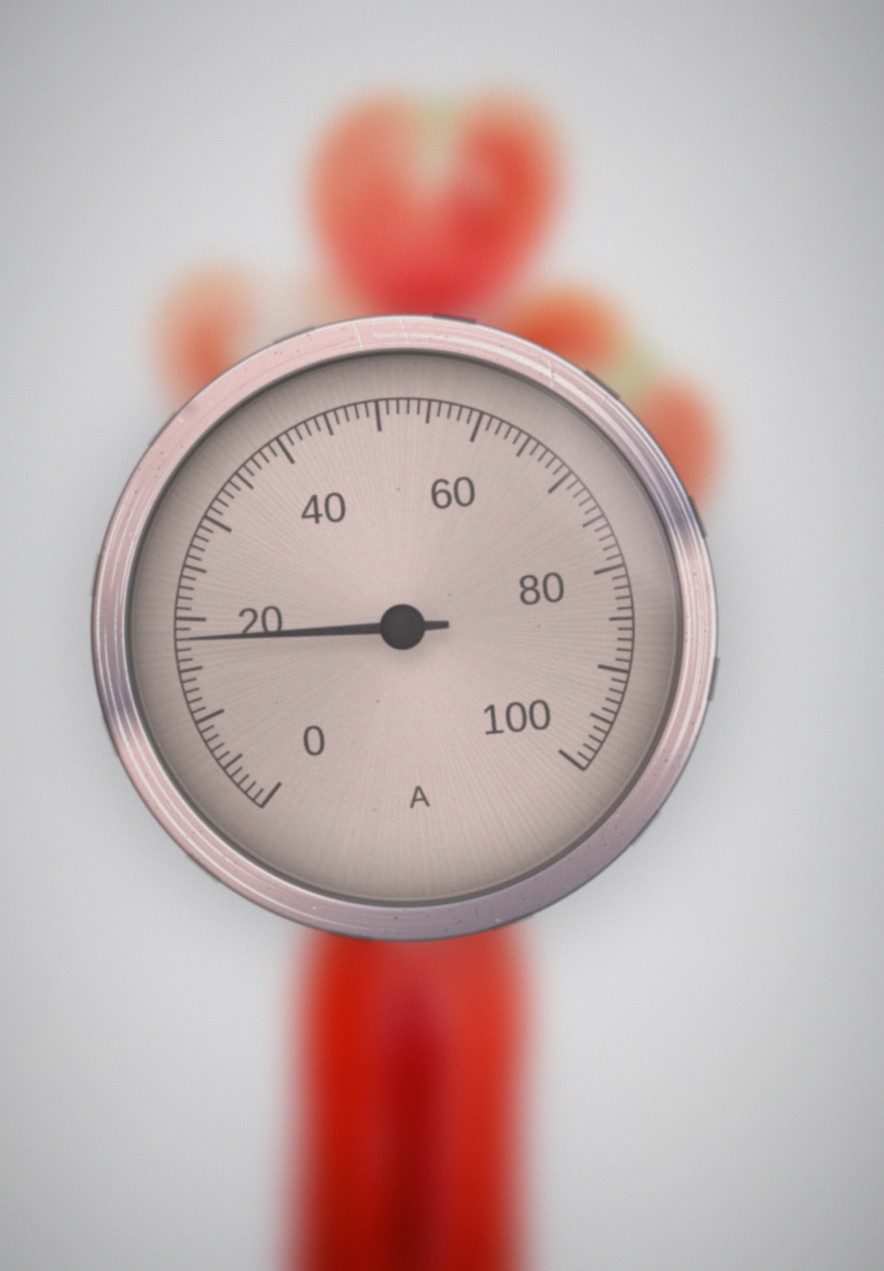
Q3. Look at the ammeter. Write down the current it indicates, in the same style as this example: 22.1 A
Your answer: 18 A
